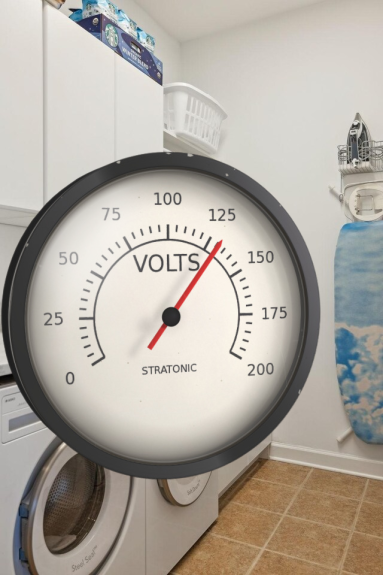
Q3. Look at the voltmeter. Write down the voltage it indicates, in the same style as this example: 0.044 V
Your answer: 130 V
